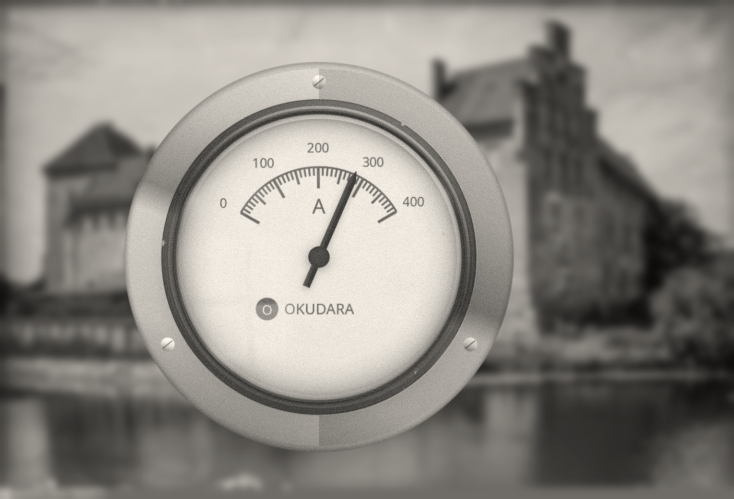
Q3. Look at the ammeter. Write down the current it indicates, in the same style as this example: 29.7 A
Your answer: 280 A
